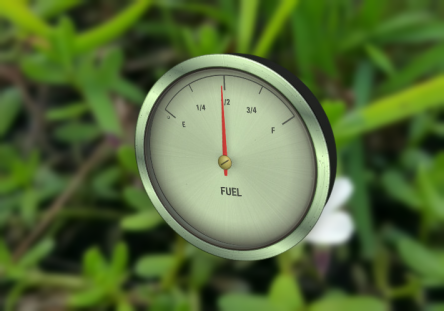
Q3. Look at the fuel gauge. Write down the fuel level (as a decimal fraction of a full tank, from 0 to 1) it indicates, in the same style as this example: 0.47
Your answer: 0.5
